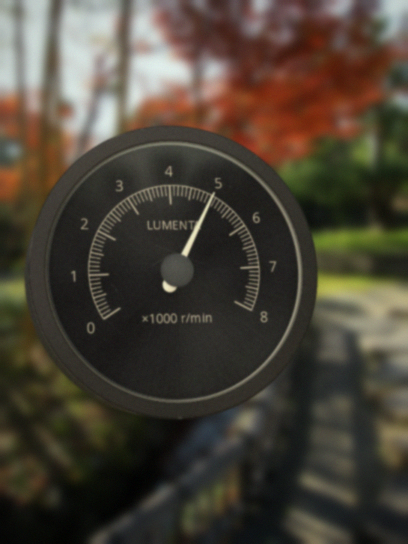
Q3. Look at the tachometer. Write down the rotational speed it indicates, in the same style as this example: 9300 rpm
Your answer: 5000 rpm
